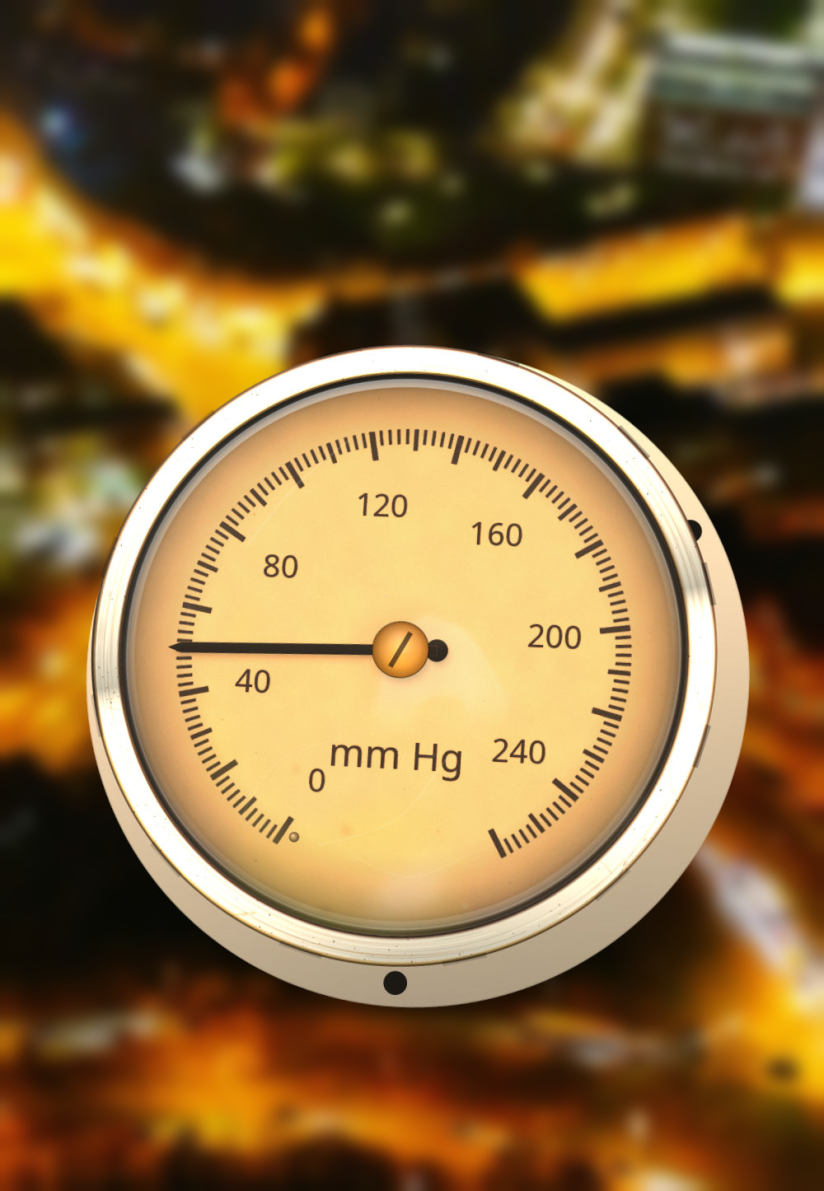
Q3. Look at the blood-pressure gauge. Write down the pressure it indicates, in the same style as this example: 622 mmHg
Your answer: 50 mmHg
